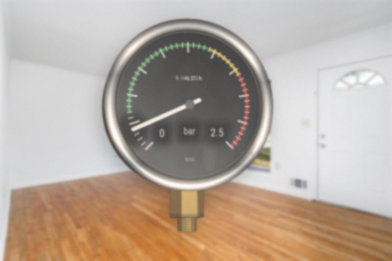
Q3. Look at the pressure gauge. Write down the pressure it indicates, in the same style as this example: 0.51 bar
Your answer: 0.2 bar
